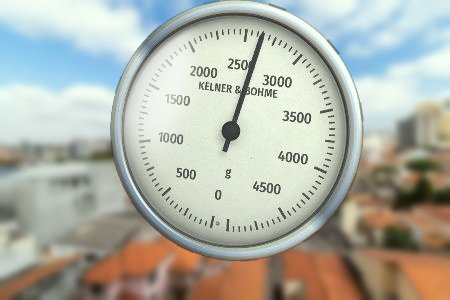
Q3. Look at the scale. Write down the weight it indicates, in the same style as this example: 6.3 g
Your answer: 2650 g
